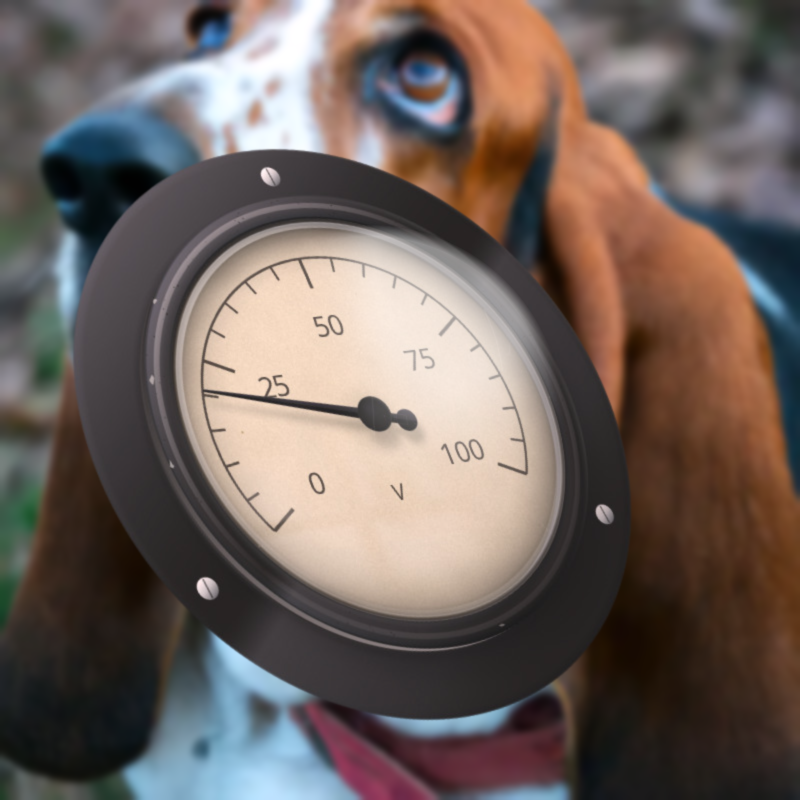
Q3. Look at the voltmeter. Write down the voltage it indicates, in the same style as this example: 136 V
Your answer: 20 V
